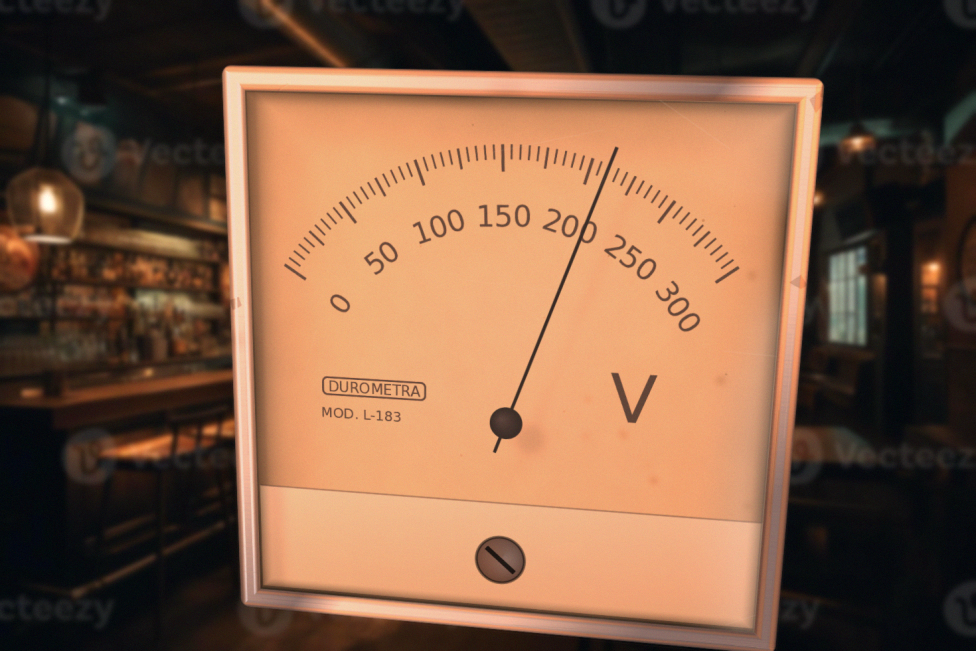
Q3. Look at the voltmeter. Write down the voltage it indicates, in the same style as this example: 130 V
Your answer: 210 V
